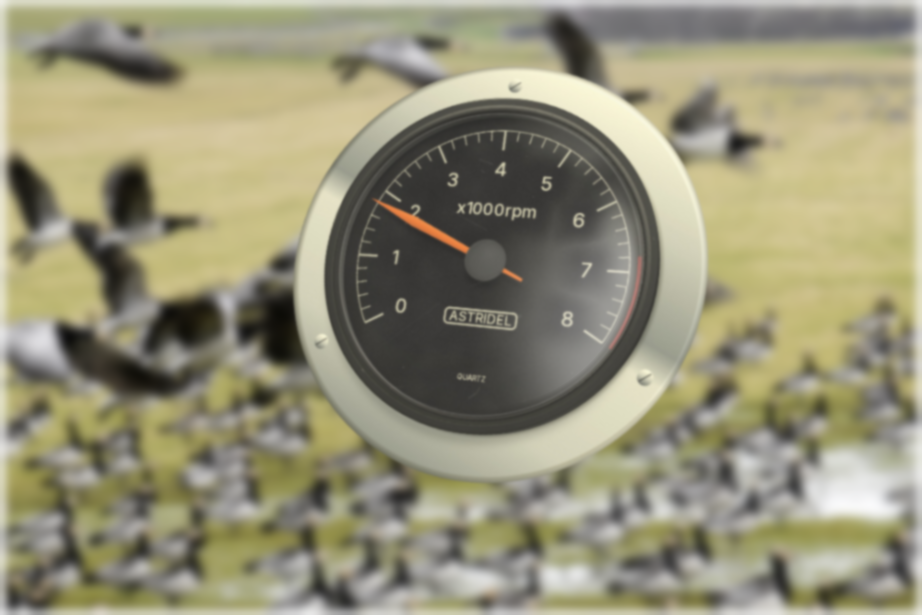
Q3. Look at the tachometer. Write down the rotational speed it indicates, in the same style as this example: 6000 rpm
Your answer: 1800 rpm
